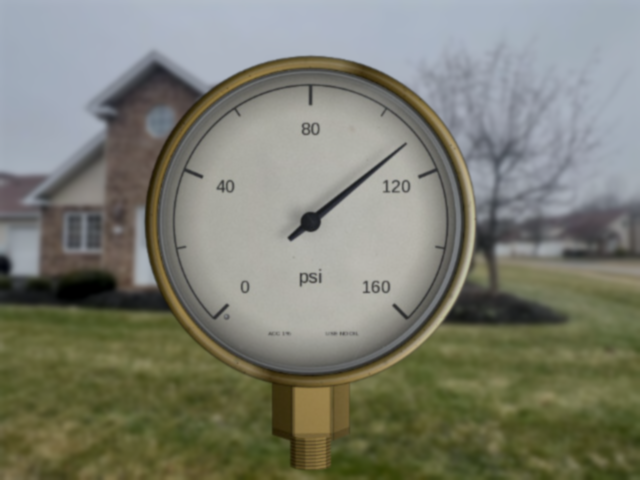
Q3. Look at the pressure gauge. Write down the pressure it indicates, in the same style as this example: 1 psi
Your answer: 110 psi
